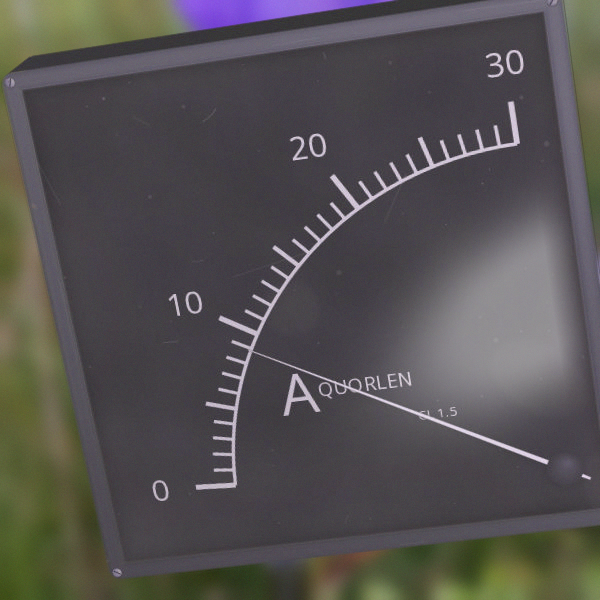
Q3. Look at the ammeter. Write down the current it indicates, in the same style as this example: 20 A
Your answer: 9 A
